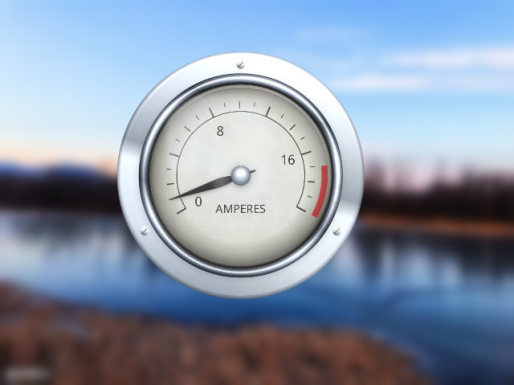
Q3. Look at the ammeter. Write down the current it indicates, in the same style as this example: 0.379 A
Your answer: 1 A
